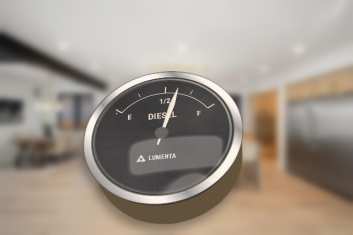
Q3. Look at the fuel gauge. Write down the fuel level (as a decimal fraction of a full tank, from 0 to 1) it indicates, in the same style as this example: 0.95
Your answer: 0.625
